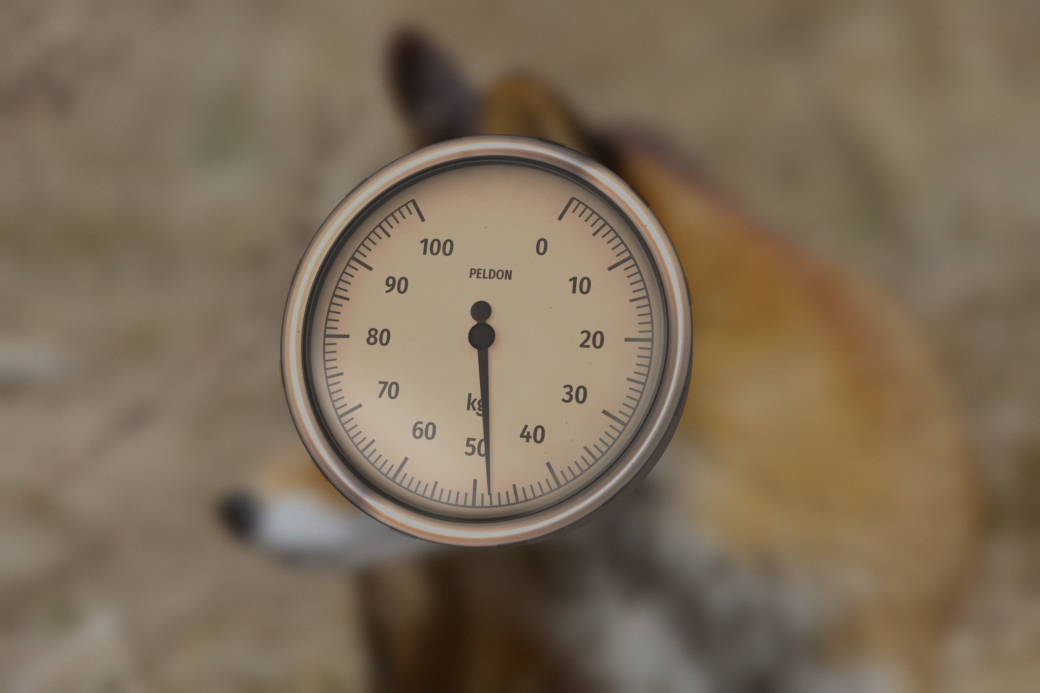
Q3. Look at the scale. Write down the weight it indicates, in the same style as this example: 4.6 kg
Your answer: 48 kg
